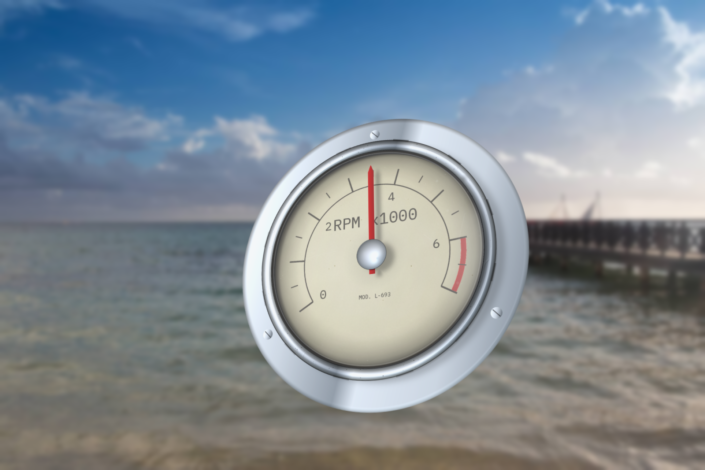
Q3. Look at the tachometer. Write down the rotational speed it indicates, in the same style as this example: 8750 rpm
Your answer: 3500 rpm
